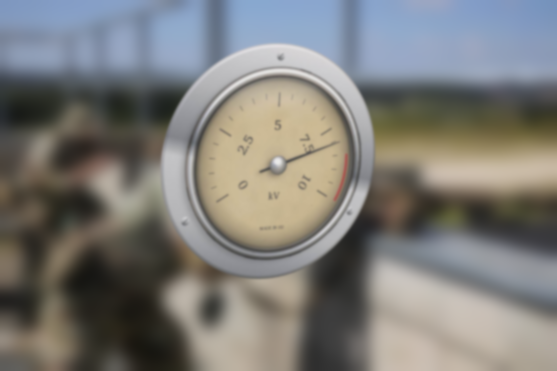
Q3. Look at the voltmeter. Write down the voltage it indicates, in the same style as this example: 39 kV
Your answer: 8 kV
